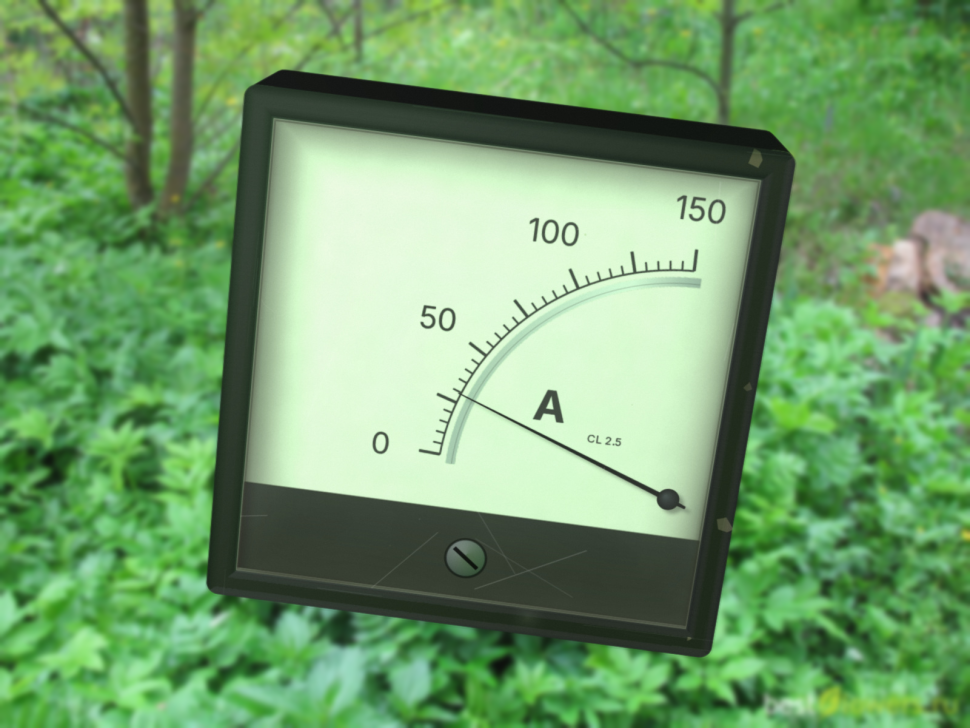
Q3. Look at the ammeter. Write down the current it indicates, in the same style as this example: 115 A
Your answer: 30 A
